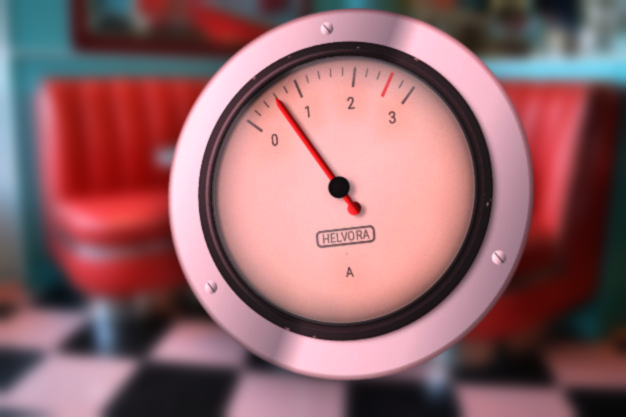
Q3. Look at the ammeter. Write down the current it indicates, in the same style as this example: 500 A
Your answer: 0.6 A
